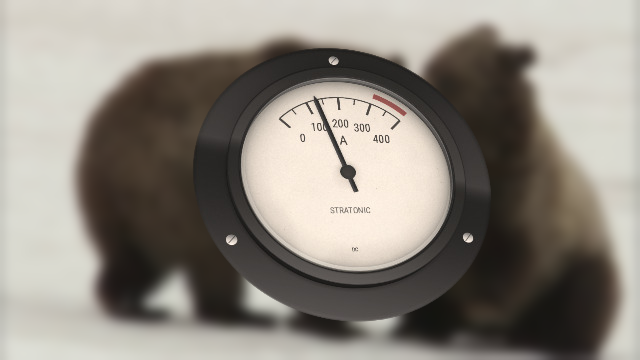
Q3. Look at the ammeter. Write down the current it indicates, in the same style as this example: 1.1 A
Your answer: 125 A
